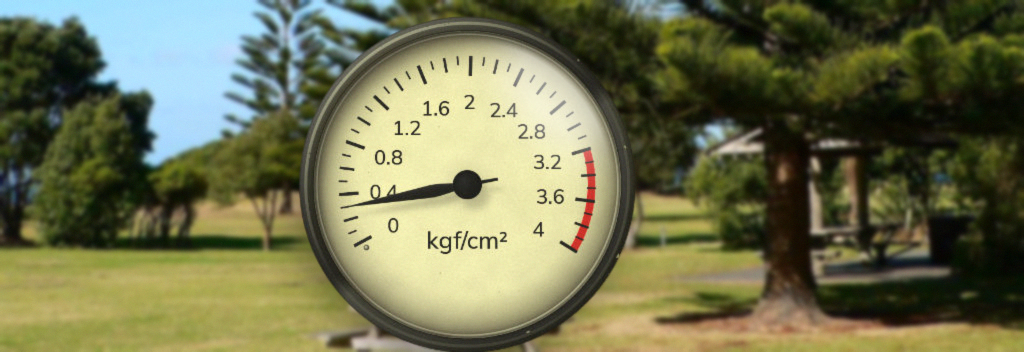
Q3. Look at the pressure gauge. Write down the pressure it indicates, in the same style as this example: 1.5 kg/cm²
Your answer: 0.3 kg/cm²
